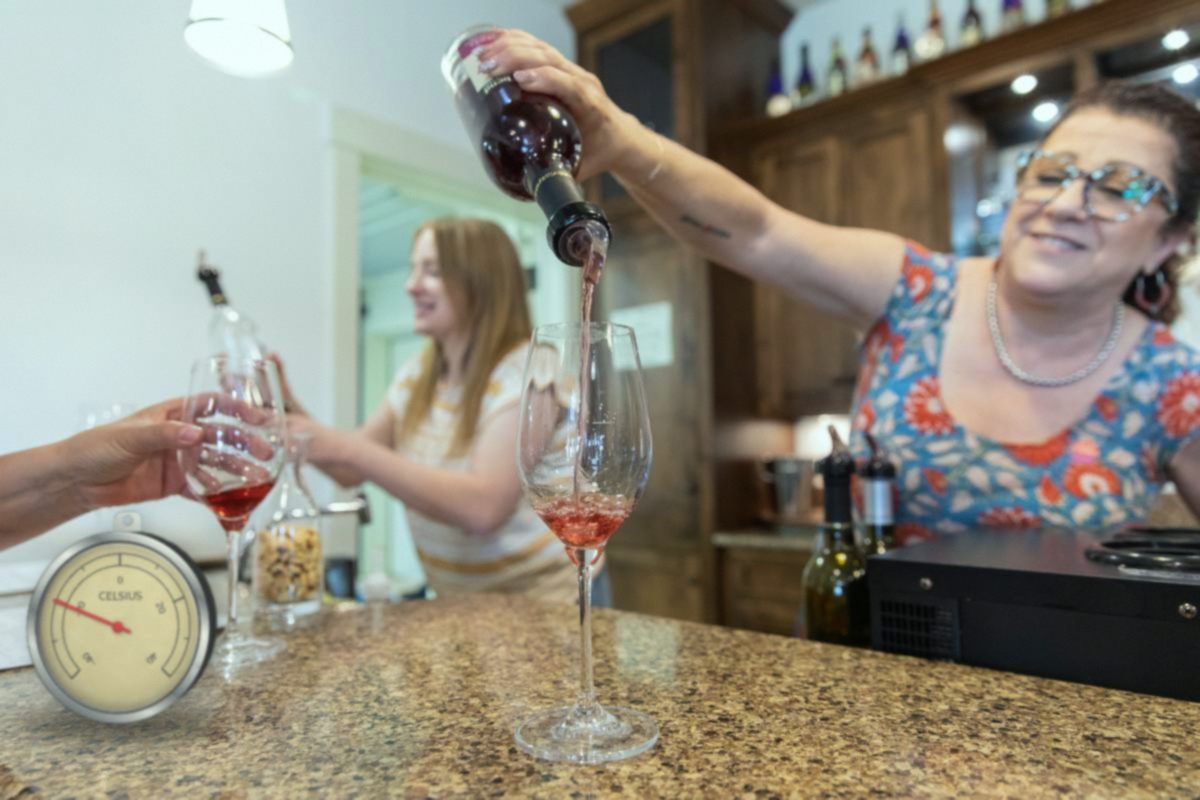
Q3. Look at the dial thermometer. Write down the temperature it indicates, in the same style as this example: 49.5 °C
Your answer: -20 °C
